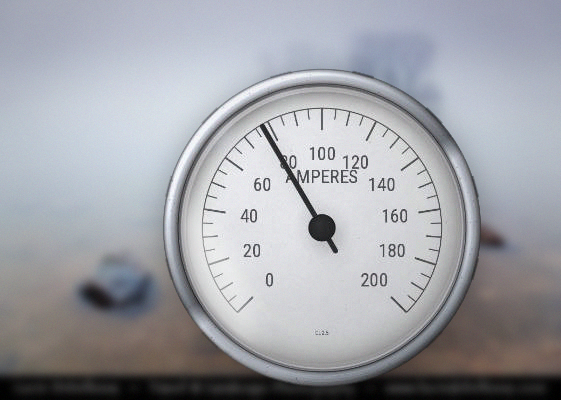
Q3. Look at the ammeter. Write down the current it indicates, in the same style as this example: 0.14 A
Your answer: 77.5 A
